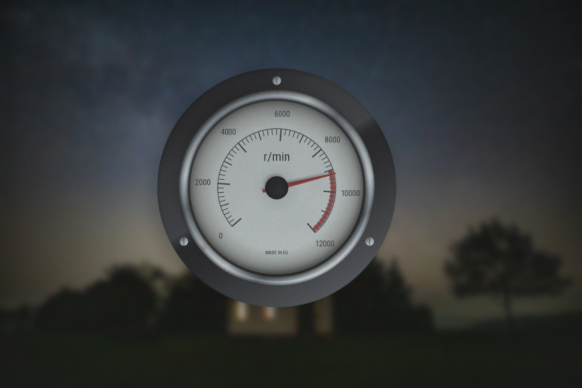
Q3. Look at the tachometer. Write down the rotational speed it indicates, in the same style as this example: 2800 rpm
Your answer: 9200 rpm
